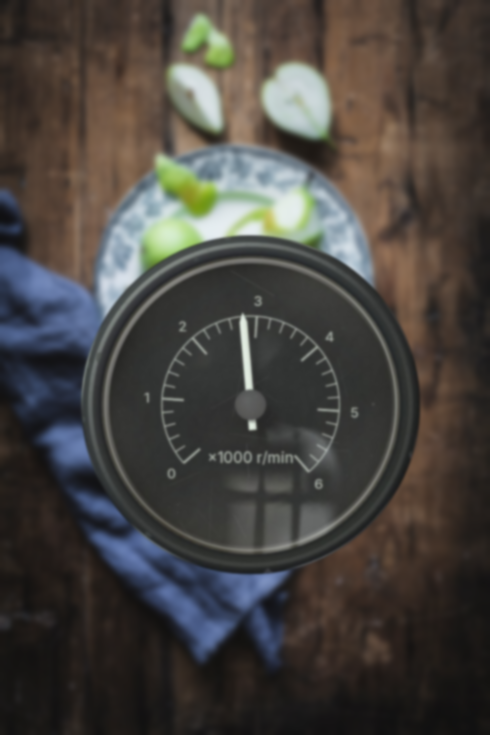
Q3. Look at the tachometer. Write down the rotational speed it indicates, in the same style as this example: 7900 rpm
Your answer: 2800 rpm
